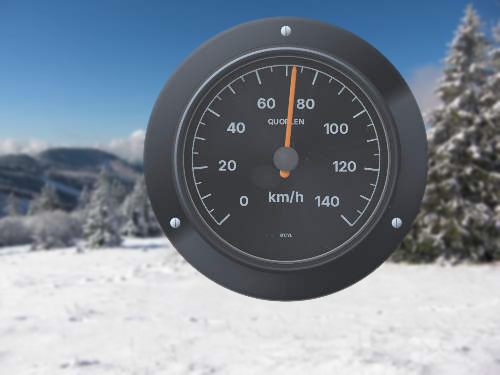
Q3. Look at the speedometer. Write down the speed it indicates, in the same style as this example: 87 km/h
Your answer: 72.5 km/h
